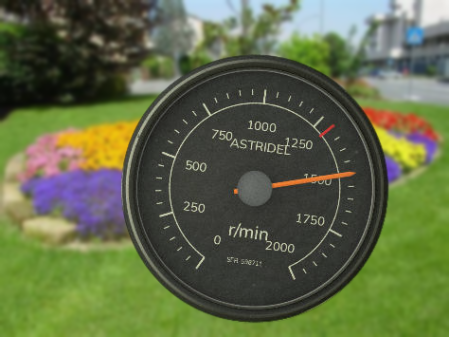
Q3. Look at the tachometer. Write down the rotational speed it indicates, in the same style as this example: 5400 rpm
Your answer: 1500 rpm
